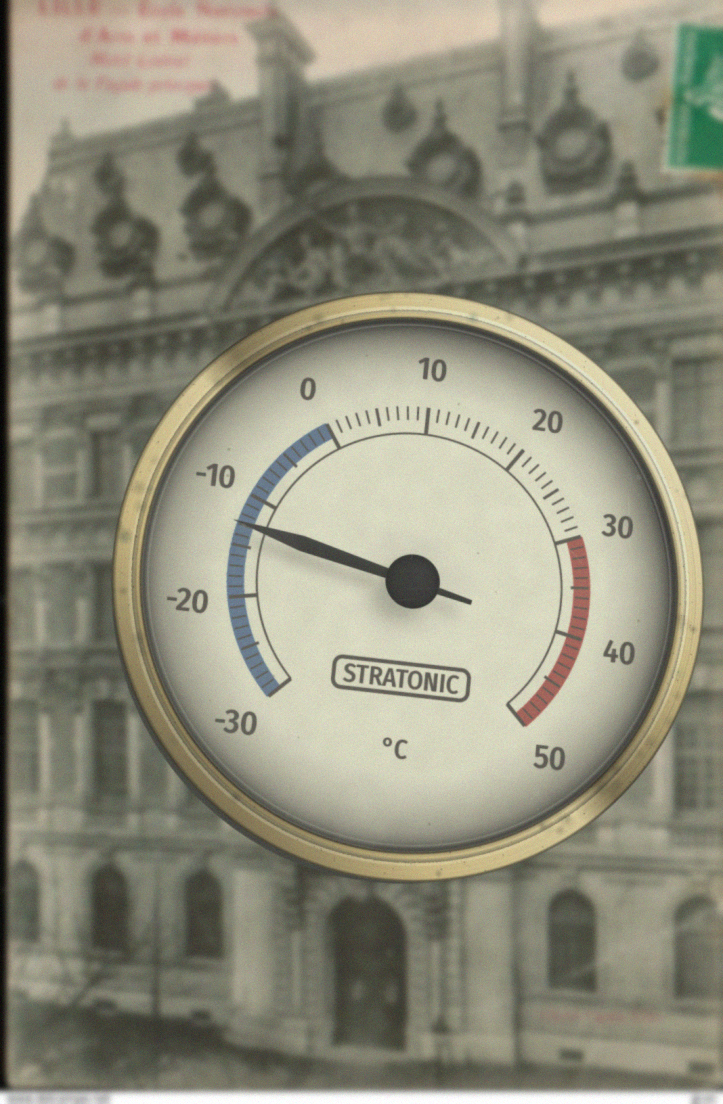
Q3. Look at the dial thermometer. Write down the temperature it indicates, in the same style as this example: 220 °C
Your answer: -13 °C
